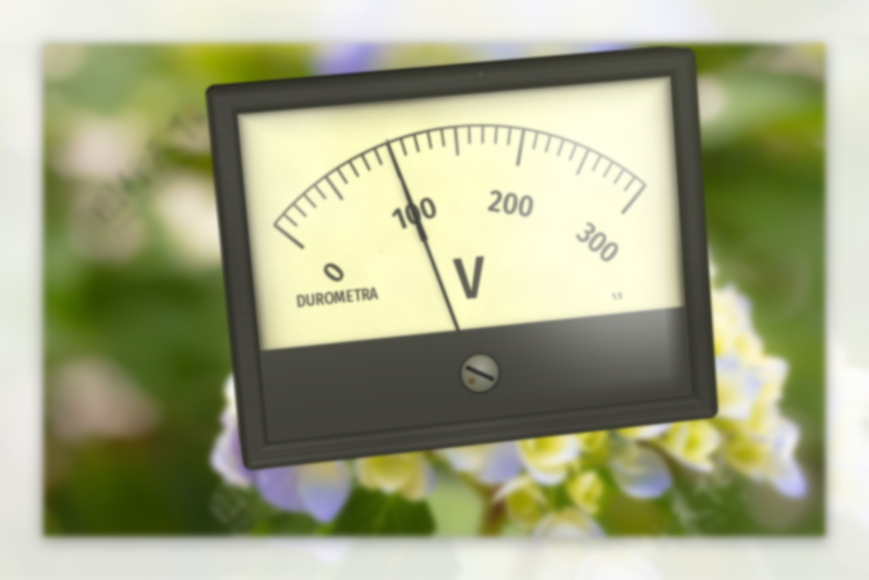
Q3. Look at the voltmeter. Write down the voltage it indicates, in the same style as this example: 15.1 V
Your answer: 100 V
